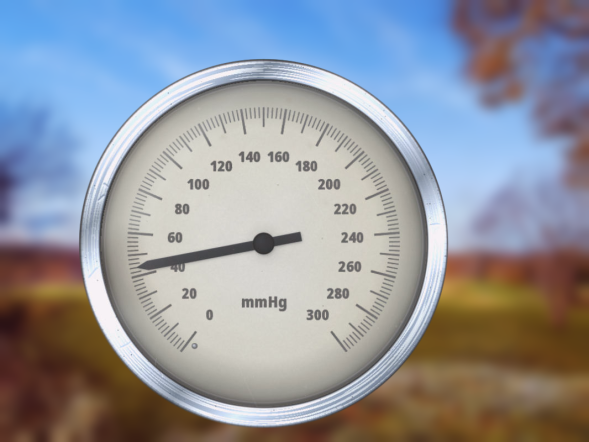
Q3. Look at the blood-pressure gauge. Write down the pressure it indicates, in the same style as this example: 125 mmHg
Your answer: 44 mmHg
